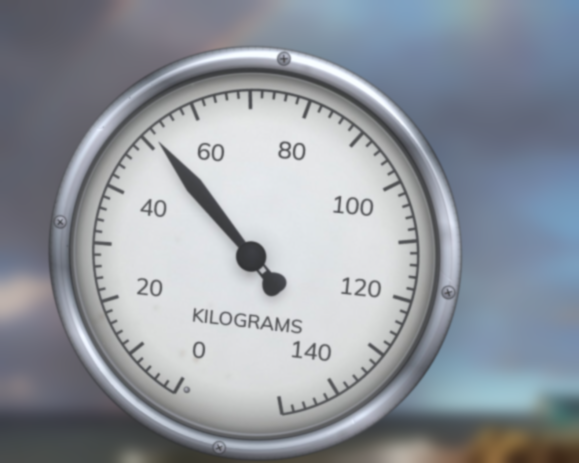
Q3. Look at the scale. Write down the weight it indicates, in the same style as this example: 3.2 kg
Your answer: 52 kg
